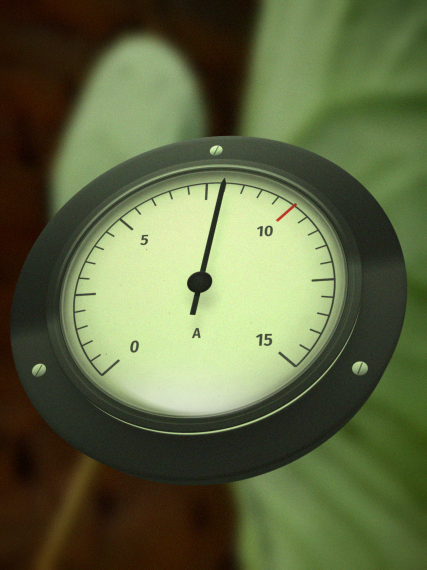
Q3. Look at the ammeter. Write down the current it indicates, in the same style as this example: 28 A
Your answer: 8 A
